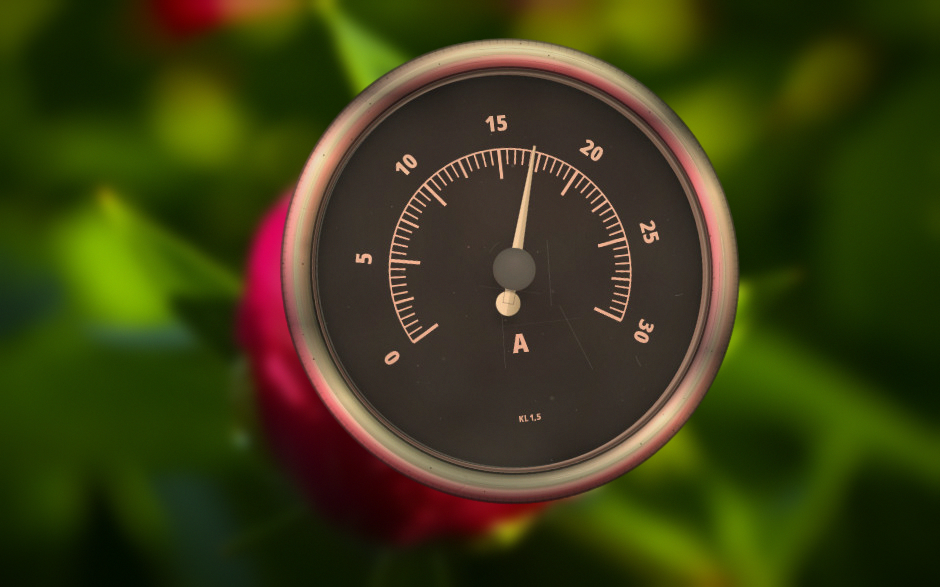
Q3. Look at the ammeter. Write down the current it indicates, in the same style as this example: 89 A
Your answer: 17 A
